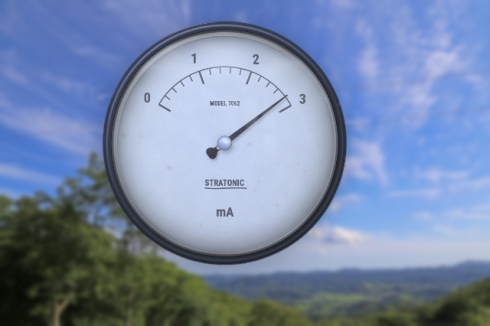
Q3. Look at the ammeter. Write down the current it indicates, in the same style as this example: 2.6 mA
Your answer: 2.8 mA
